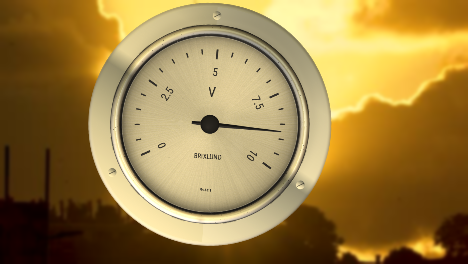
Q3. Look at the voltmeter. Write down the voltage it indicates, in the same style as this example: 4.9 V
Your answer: 8.75 V
